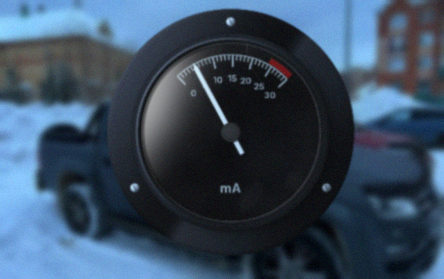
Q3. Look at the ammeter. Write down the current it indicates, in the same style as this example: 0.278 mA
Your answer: 5 mA
